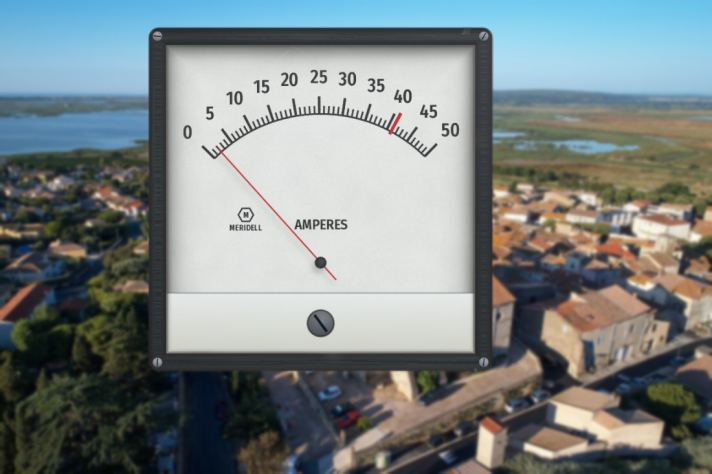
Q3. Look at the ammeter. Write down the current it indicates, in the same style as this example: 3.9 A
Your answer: 2 A
